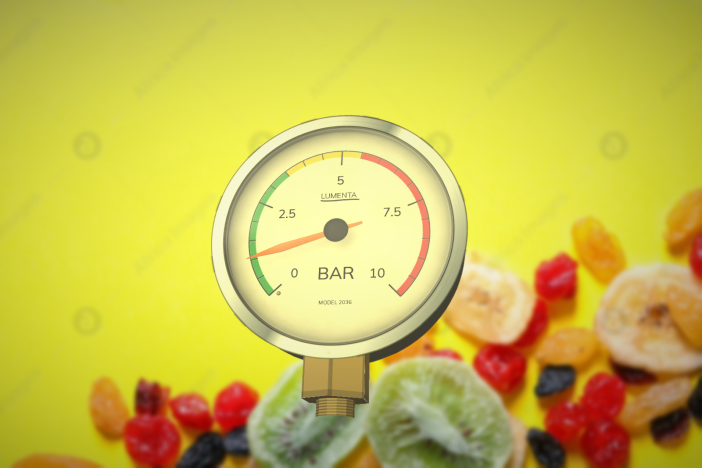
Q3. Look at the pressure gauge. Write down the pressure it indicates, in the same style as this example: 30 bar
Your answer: 1 bar
